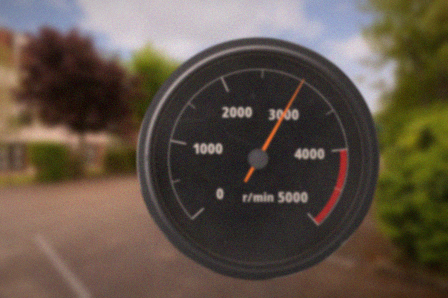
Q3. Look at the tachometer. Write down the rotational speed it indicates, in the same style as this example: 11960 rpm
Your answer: 3000 rpm
